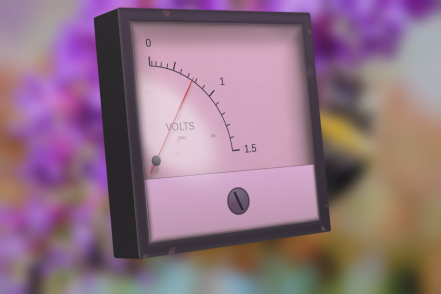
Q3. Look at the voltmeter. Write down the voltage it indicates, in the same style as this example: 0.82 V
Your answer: 0.75 V
